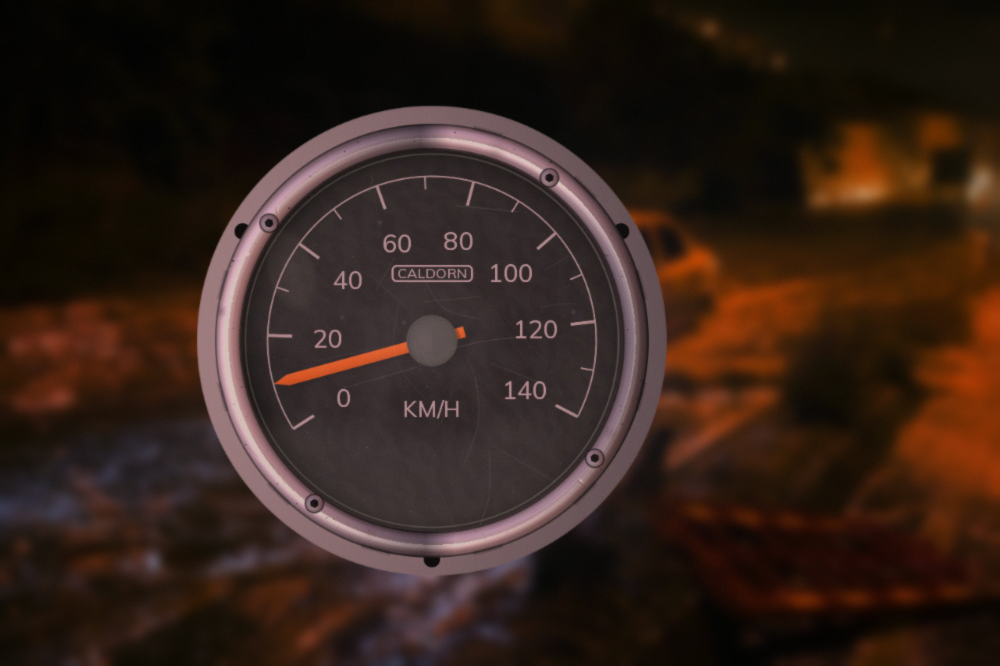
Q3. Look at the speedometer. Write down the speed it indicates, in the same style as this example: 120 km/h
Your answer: 10 km/h
